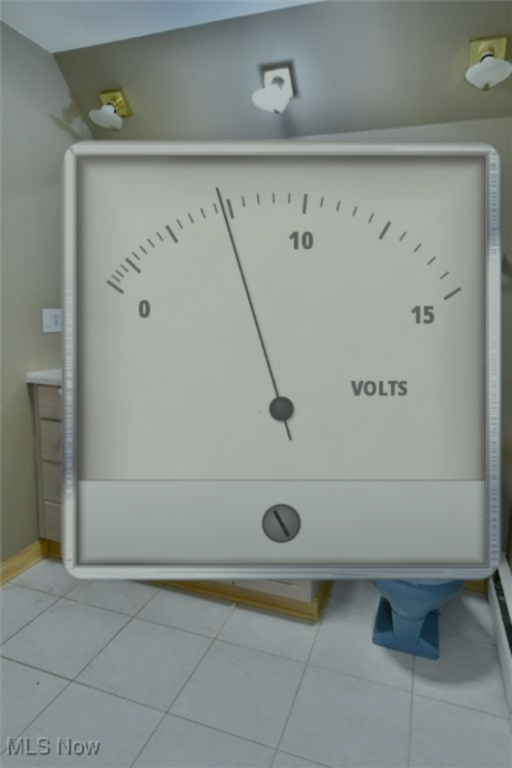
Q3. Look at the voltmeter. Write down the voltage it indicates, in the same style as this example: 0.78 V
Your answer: 7.25 V
